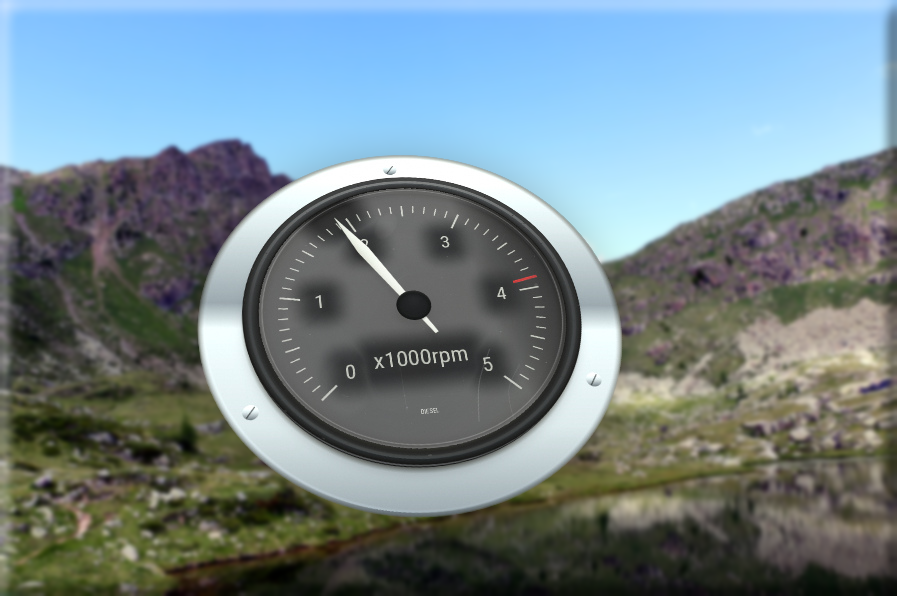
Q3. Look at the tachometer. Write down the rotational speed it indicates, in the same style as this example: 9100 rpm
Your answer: 1900 rpm
